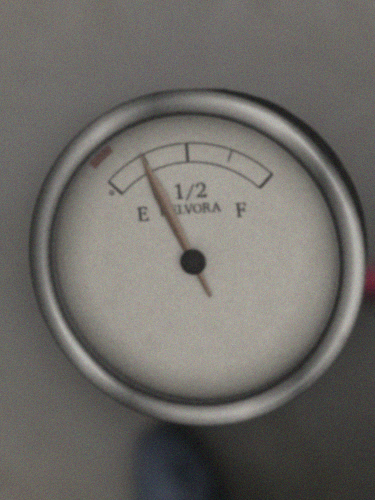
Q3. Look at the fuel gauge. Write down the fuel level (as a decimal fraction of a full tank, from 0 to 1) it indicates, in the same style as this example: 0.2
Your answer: 0.25
